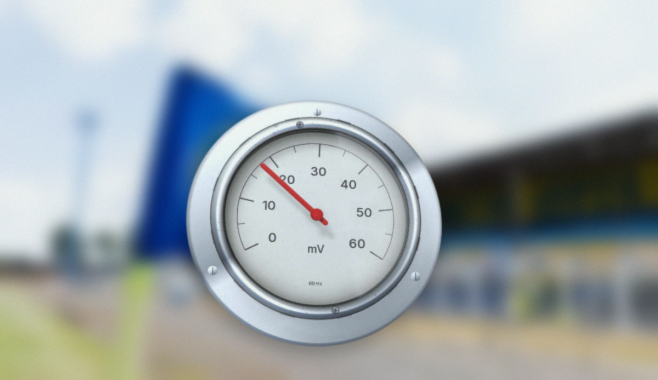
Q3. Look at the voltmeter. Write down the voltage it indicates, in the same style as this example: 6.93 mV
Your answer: 17.5 mV
